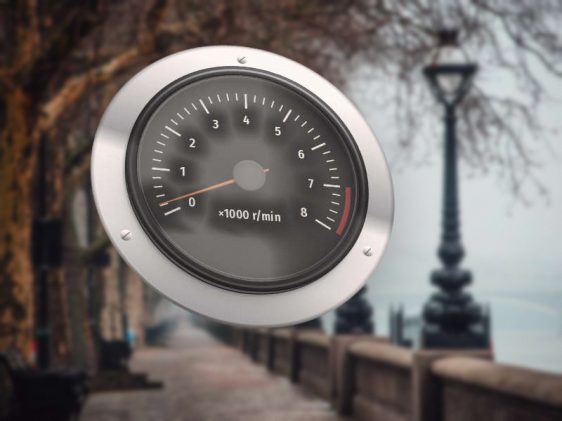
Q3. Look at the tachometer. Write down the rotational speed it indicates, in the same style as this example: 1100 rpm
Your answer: 200 rpm
